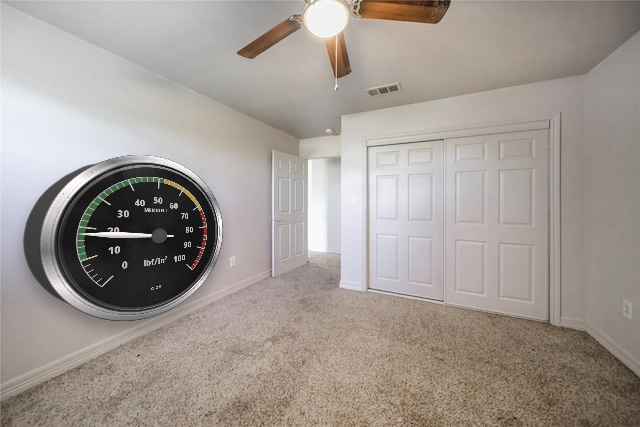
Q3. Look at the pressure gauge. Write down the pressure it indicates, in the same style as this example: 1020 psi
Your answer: 18 psi
